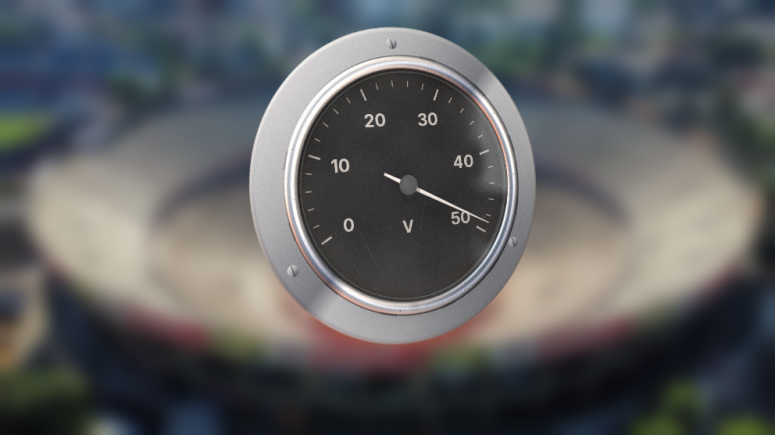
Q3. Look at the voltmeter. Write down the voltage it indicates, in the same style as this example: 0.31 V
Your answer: 49 V
